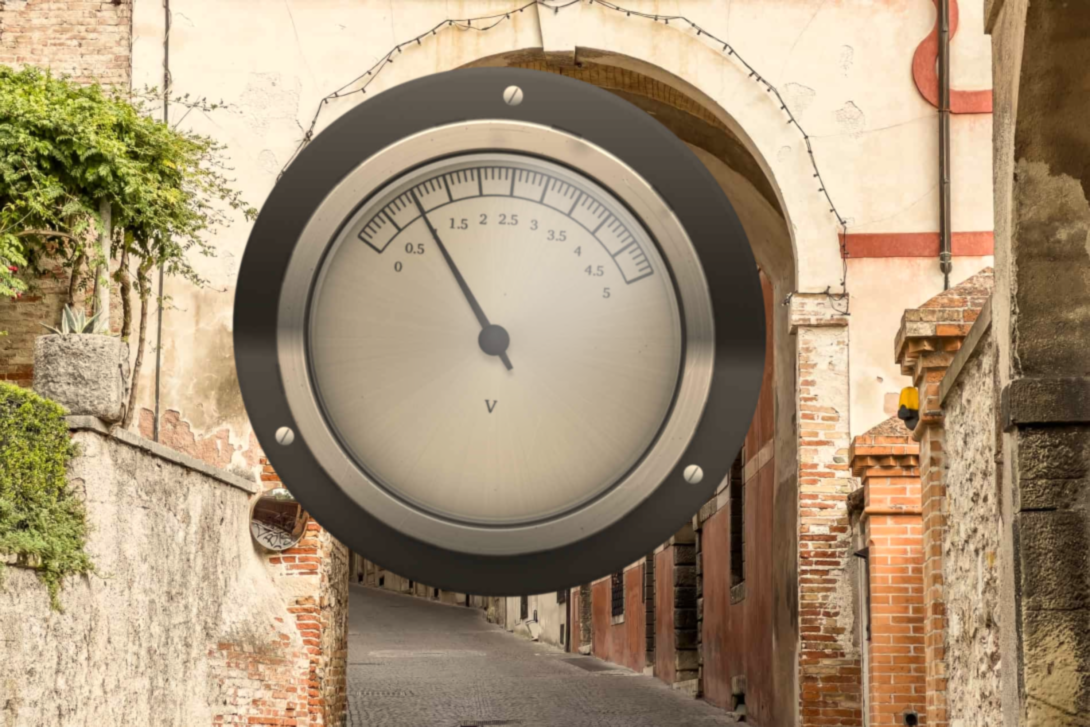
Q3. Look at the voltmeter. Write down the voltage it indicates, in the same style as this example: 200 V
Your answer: 1 V
